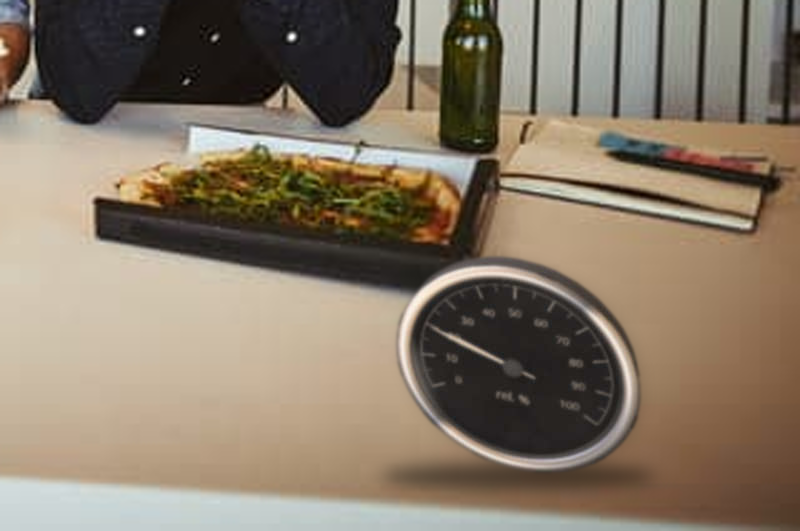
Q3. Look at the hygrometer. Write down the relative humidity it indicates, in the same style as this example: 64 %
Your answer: 20 %
